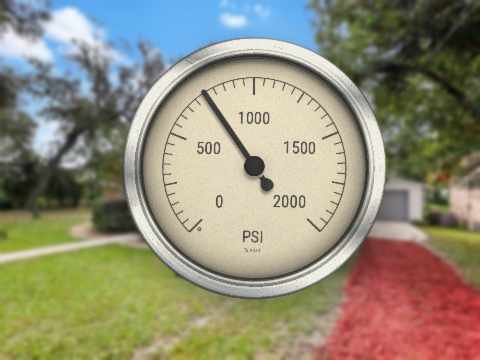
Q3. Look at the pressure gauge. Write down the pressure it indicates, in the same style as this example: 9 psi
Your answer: 750 psi
